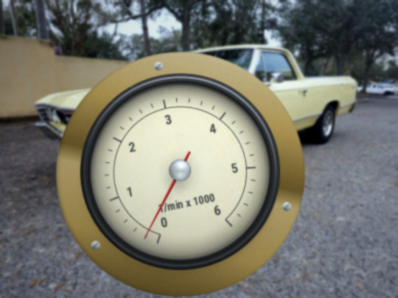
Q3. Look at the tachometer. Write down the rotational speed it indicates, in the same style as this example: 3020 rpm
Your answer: 200 rpm
